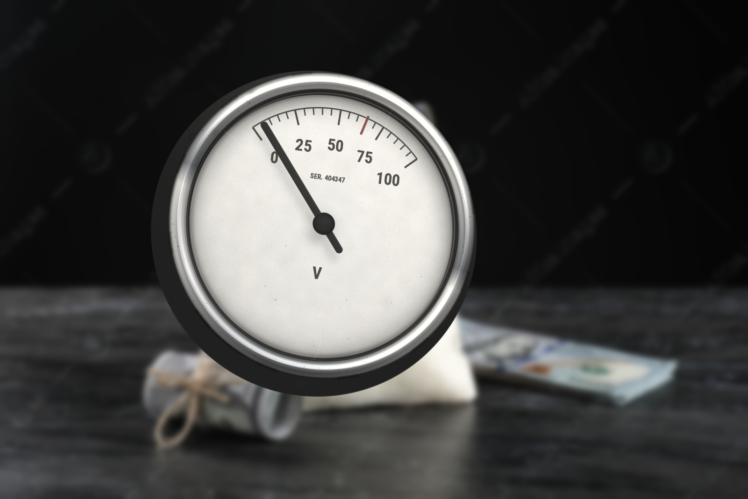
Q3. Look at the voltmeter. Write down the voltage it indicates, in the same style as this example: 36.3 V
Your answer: 5 V
